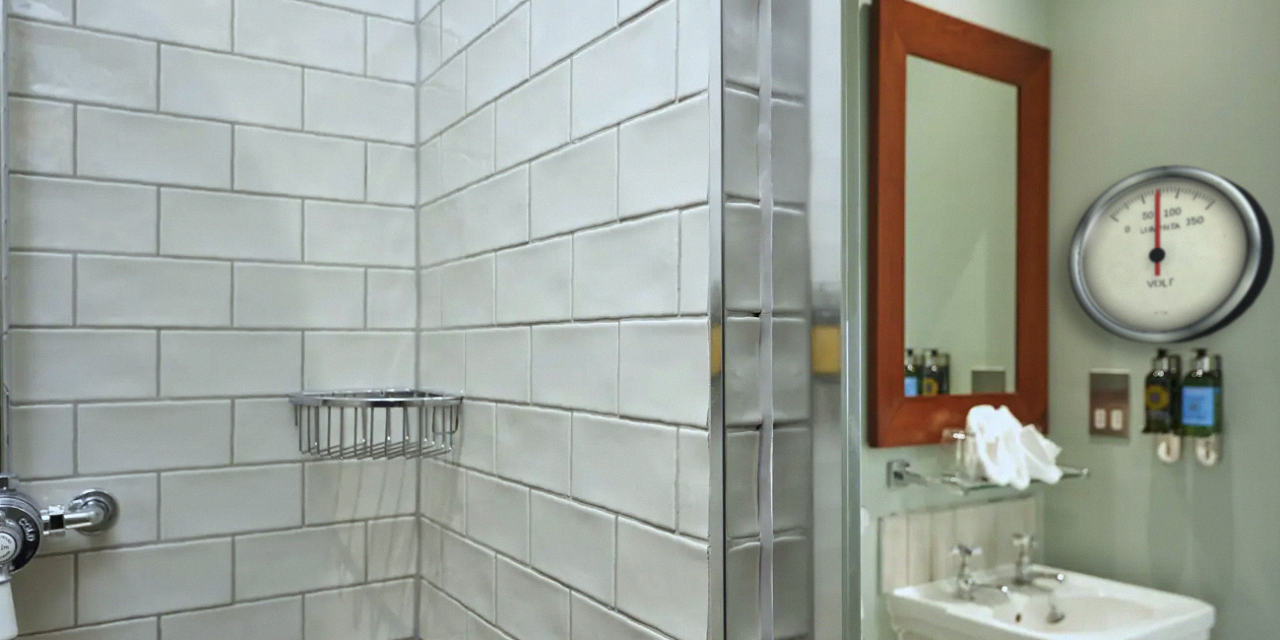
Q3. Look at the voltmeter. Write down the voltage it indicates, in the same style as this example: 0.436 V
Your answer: 75 V
